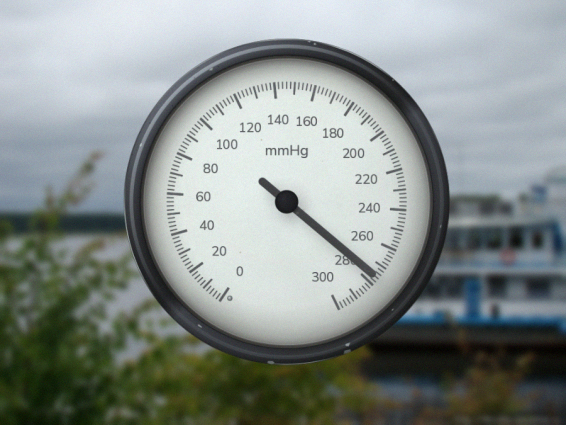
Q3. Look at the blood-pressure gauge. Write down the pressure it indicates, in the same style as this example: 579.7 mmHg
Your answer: 276 mmHg
